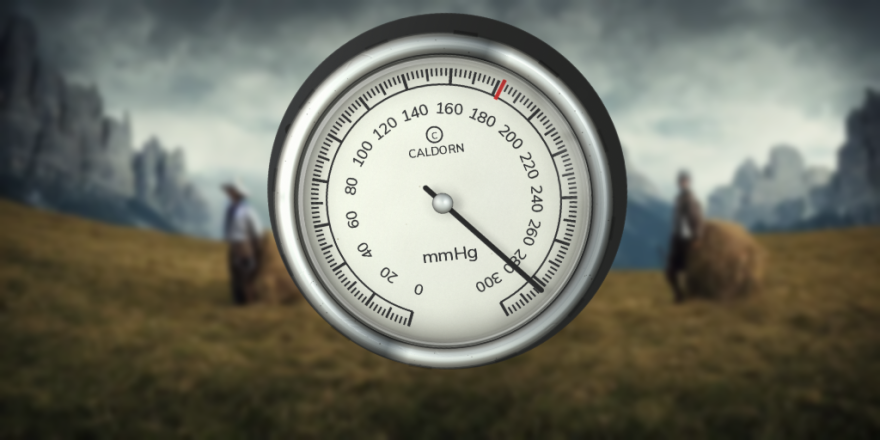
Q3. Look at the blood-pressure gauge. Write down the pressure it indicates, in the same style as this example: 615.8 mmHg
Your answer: 282 mmHg
